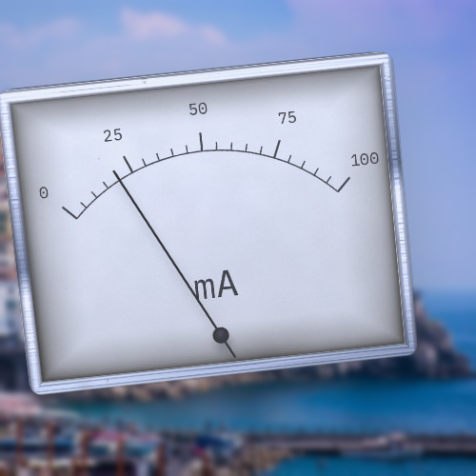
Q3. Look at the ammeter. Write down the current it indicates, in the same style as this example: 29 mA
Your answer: 20 mA
